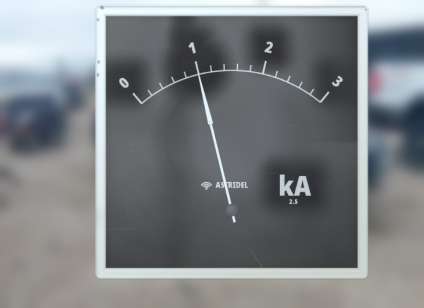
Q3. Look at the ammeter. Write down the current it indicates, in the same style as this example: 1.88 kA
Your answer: 1 kA
